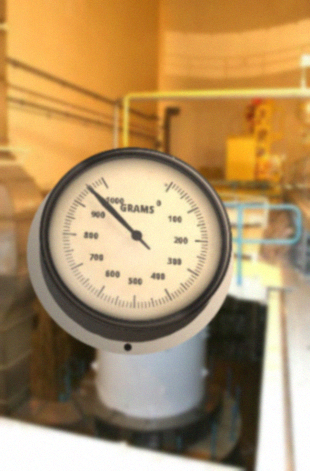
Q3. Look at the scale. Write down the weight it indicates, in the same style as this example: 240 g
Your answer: 950 g
